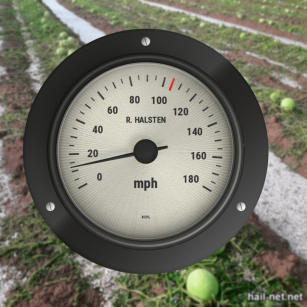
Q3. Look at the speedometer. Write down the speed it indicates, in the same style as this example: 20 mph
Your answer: 12.5 mph
